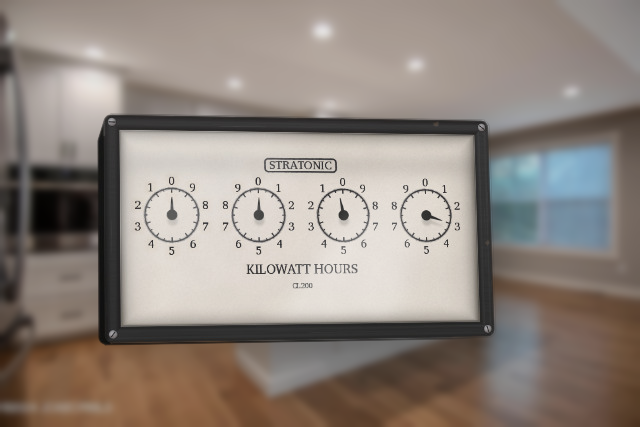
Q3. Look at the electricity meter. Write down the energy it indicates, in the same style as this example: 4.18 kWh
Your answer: 3 kWh
